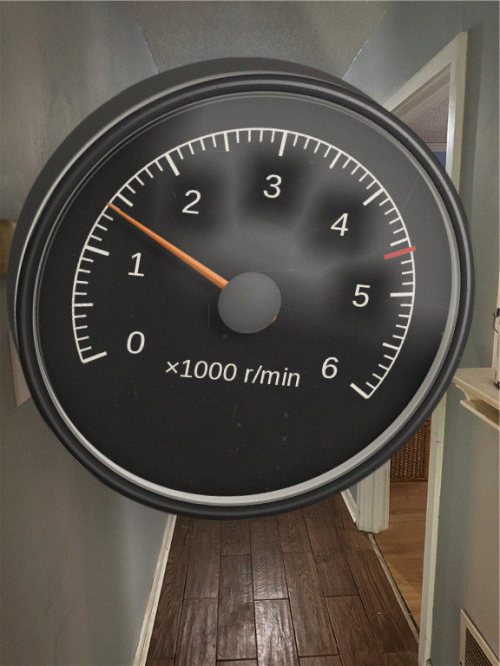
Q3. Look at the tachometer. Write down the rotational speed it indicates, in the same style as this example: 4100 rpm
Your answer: 1400 rpm
